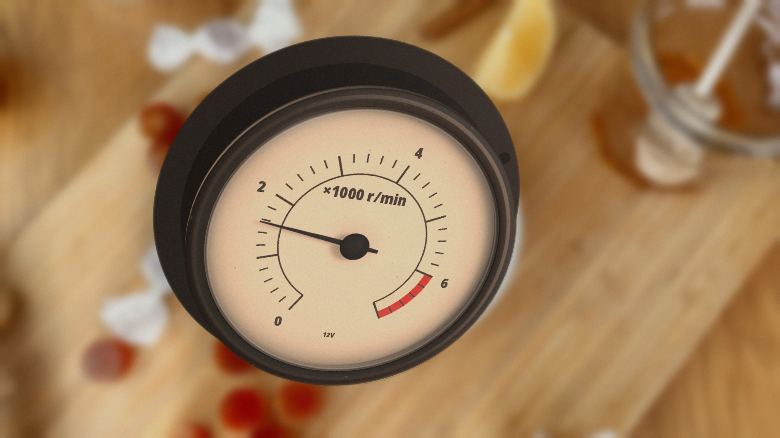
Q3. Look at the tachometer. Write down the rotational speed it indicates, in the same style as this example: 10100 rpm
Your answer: 1600 rpm
